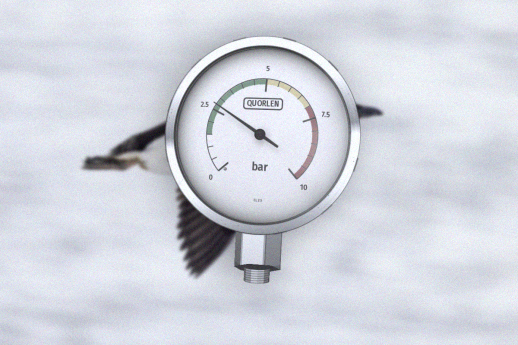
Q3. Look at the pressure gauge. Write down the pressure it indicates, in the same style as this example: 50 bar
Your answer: 2.75 bar
